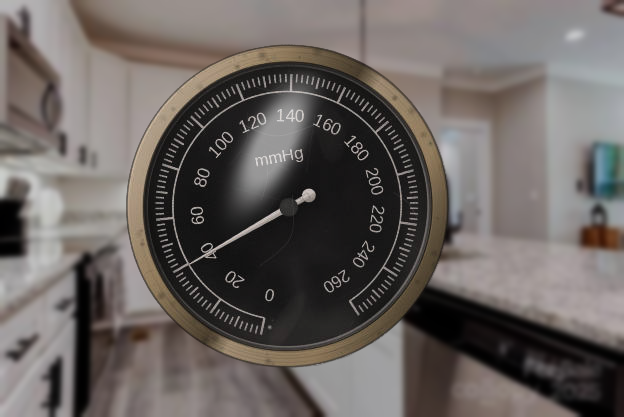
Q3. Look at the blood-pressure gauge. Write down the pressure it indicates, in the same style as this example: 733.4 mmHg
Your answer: 40 mmHg
